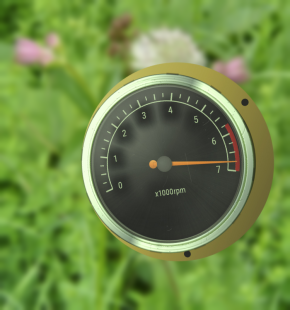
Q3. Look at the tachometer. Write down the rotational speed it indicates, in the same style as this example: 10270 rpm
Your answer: 6750 rpm
